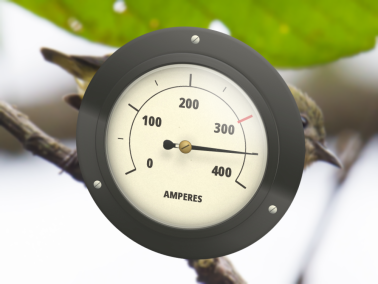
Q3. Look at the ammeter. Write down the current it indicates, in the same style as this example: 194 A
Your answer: 350 A
